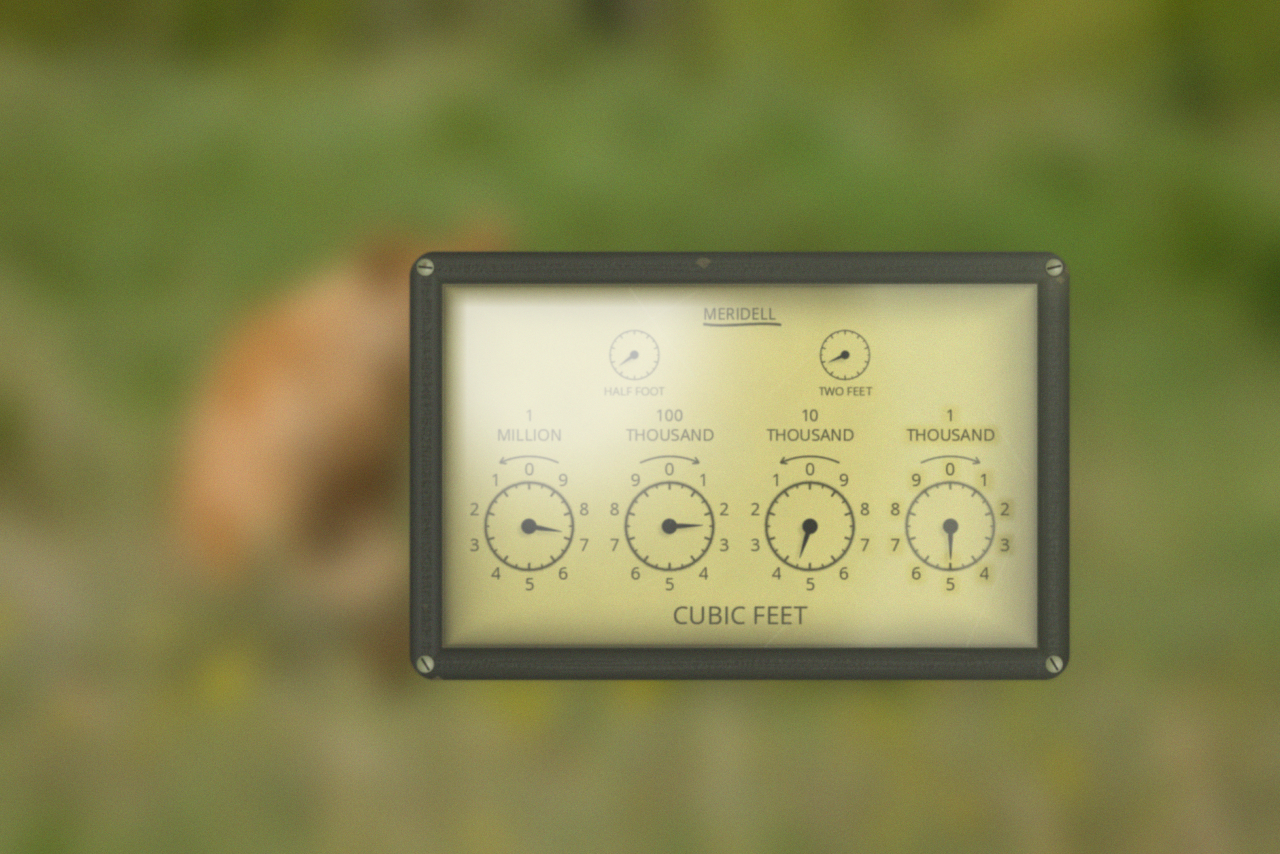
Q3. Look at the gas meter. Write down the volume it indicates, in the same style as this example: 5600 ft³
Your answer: 724500 ft³
